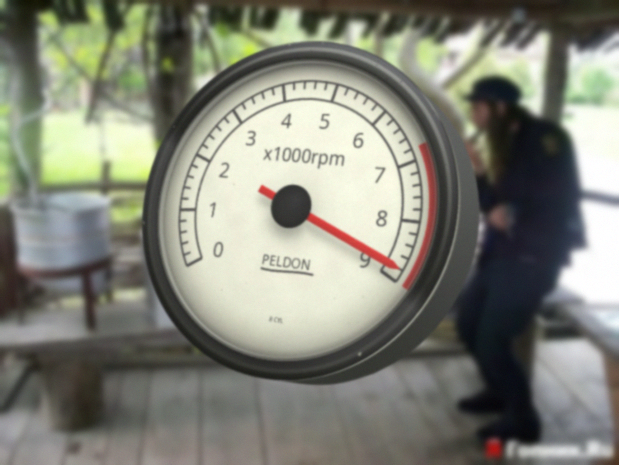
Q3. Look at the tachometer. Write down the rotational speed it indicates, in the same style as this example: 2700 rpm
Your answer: 8800 rpm
